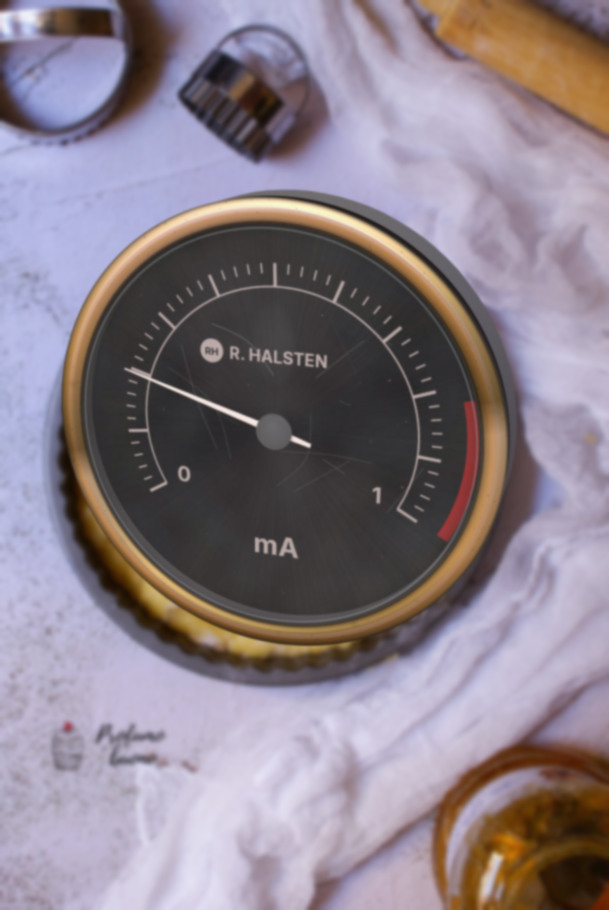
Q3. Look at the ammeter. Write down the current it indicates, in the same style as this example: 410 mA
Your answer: 0.2 mA
